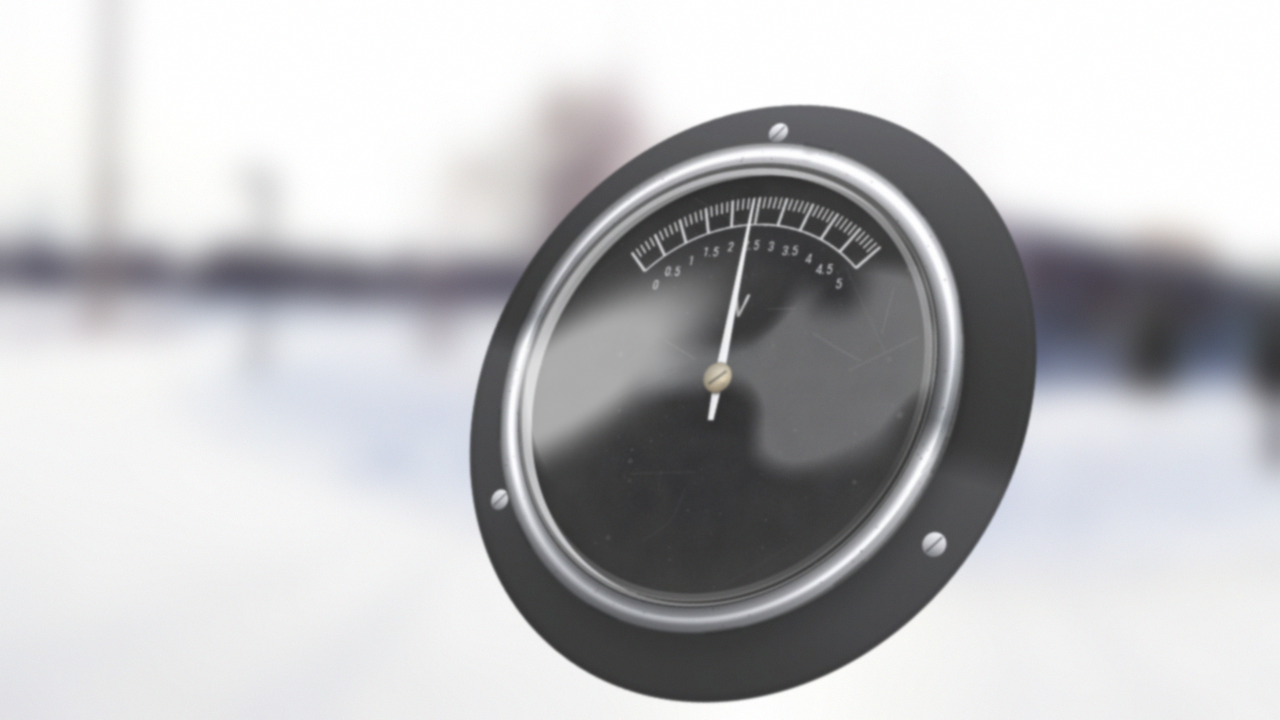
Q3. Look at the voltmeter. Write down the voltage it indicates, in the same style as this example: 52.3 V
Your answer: 2.5 V
